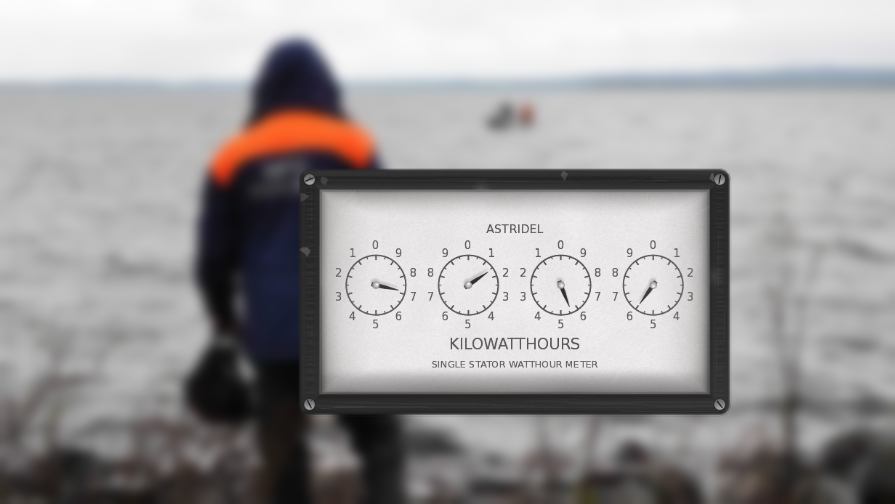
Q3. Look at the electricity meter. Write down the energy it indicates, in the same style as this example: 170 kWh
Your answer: 7156 kWh
